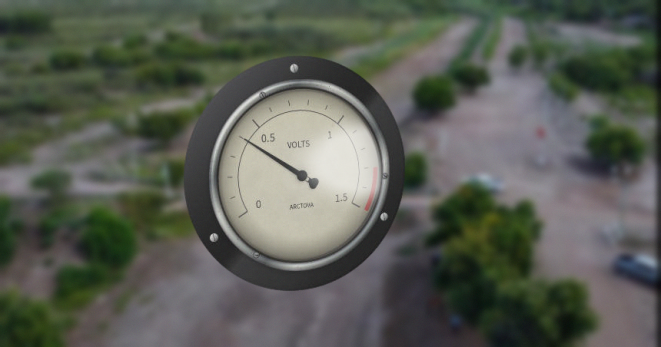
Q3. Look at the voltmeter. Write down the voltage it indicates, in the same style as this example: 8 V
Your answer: 0.4 V
